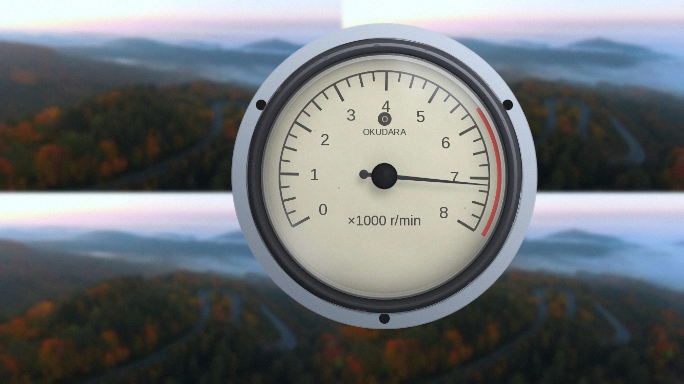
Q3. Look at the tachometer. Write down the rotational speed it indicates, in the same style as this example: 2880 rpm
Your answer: 7125 rpm
